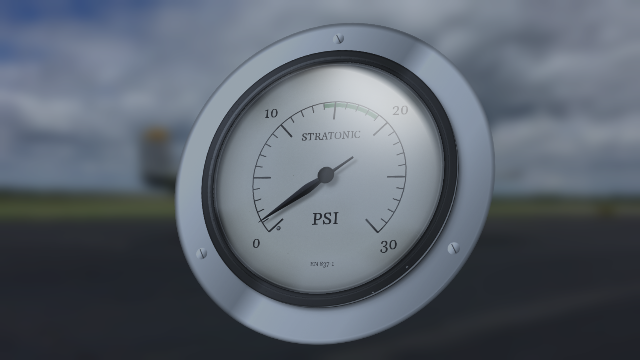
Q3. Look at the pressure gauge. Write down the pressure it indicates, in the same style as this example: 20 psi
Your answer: 1 psi
